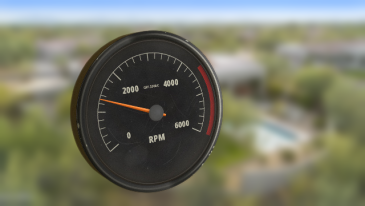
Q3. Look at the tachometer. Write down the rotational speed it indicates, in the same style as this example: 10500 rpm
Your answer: 1300 rpm
